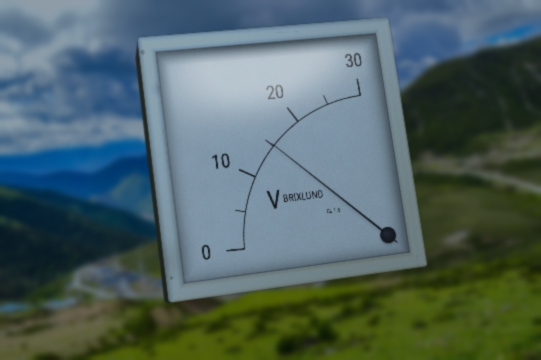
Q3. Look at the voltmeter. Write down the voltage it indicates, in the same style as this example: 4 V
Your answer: 15 V
